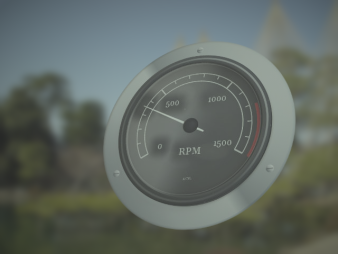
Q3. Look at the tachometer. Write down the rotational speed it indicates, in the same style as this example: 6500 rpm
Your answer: 350 rpm
